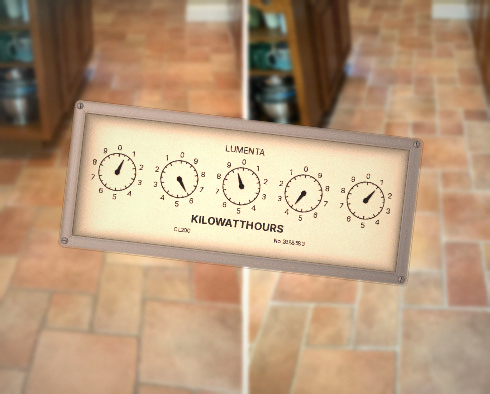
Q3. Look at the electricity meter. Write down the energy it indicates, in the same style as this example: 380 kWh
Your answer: 5941 kWh
